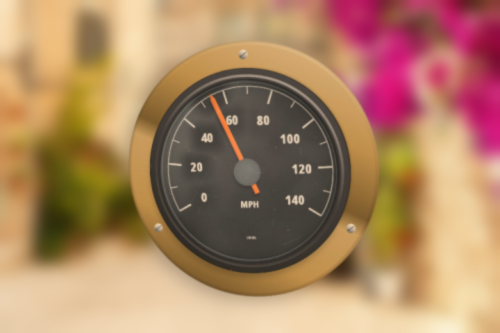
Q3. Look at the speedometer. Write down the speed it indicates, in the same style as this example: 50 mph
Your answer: 55 mph
